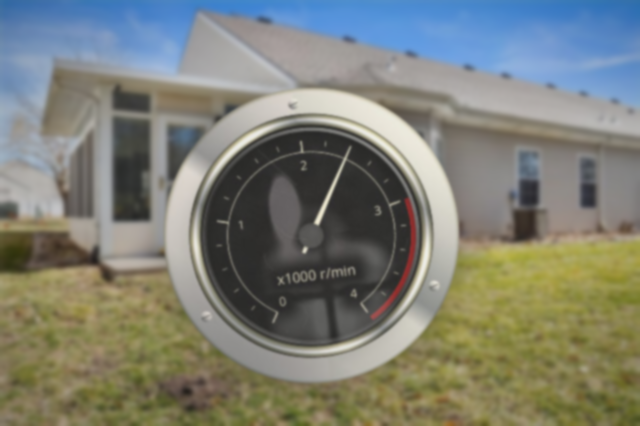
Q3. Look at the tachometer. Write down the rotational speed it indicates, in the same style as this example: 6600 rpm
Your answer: 2400 rpm
